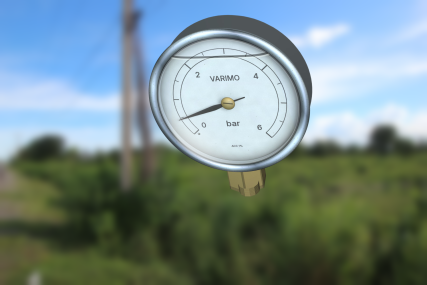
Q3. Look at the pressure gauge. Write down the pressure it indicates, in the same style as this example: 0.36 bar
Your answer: 0.5 bar
